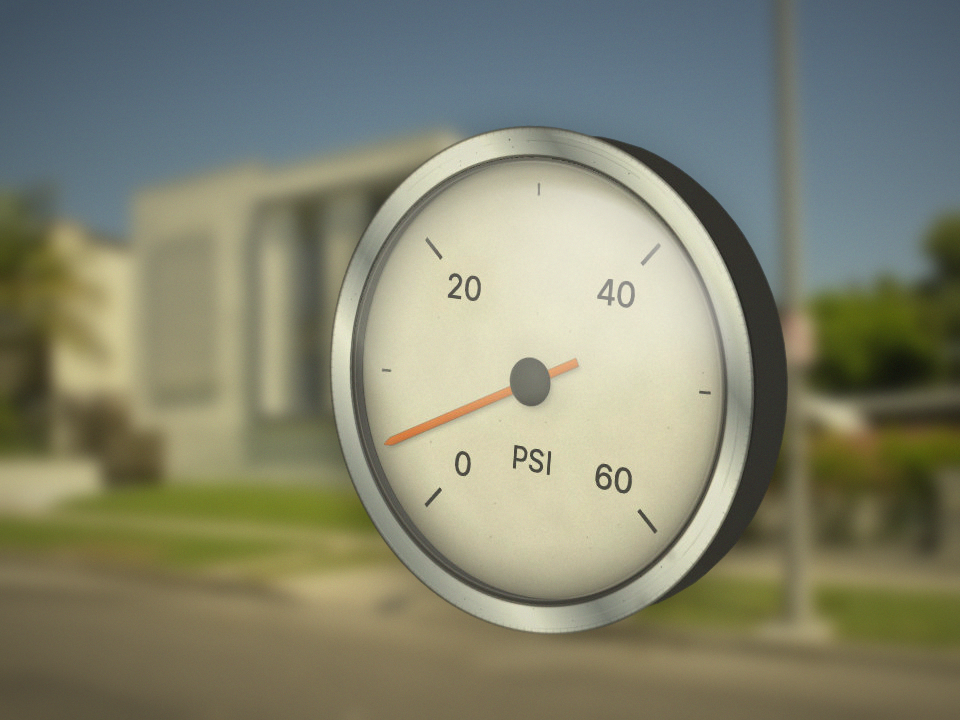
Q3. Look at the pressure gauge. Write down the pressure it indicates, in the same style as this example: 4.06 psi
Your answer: 5 psi
